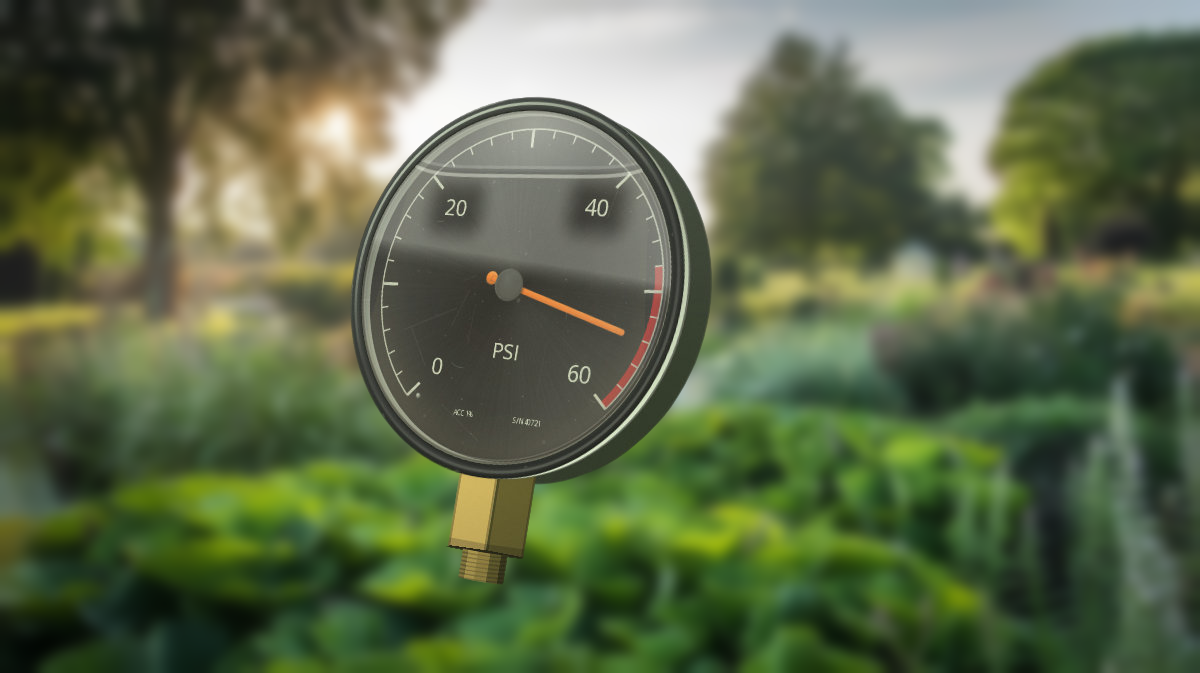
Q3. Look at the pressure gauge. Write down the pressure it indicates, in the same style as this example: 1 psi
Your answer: 54 psi
